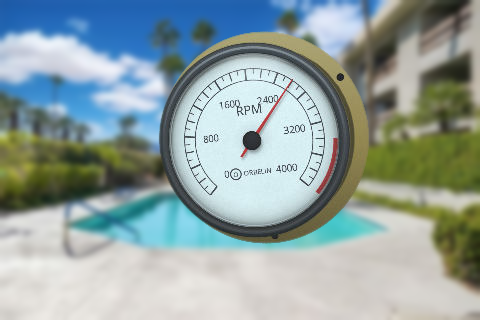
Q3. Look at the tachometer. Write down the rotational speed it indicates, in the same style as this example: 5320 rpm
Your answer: 2600 rpm
